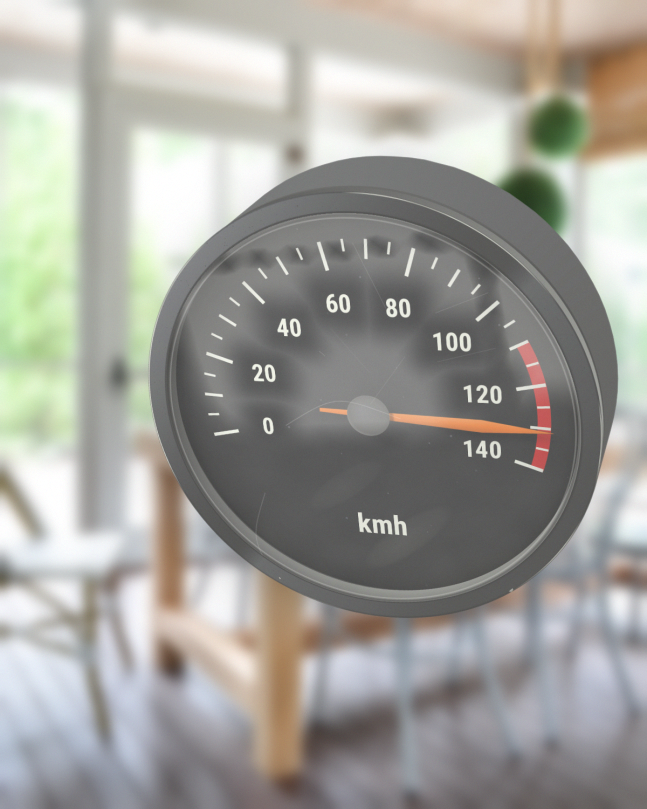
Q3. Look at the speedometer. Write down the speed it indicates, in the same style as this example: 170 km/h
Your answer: 130 km/h
